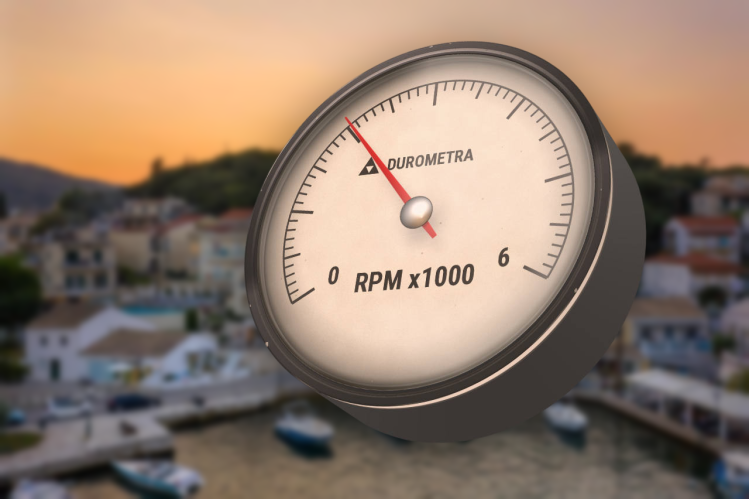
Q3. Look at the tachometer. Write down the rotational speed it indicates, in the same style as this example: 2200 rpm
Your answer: 2050 rpm
